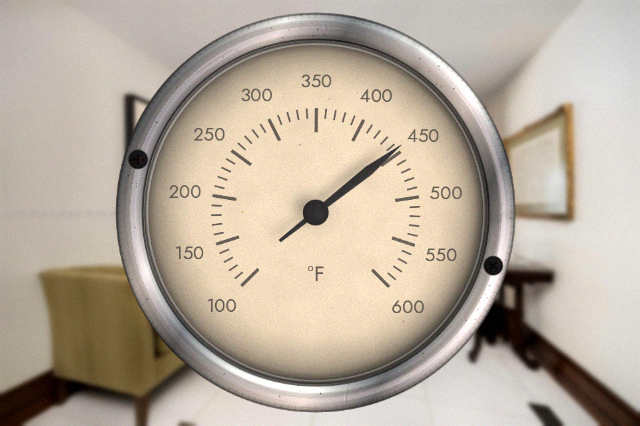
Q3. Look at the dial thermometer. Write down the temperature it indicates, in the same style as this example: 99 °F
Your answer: 445 °F
